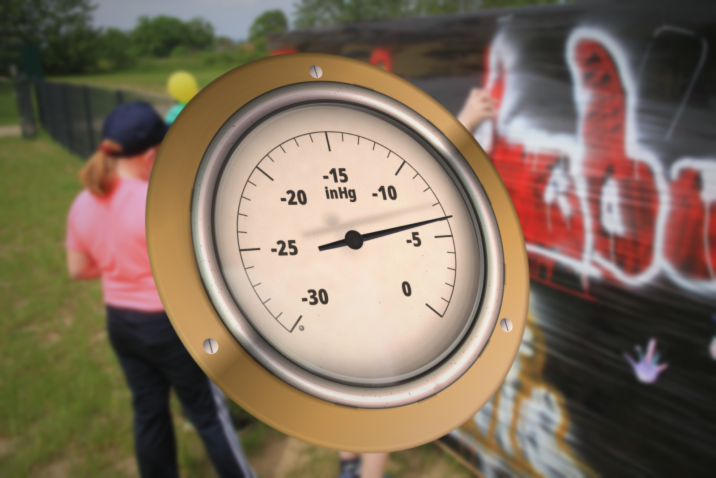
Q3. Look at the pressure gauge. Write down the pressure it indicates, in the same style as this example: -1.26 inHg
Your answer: -6 inHg
